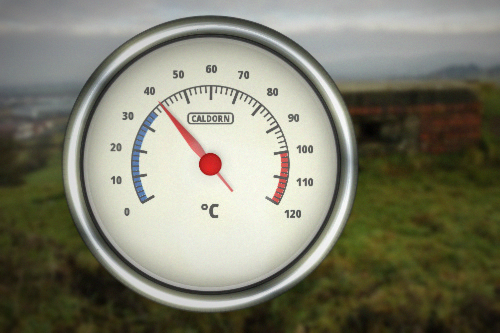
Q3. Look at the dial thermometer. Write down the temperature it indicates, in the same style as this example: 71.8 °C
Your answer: 40 °C
